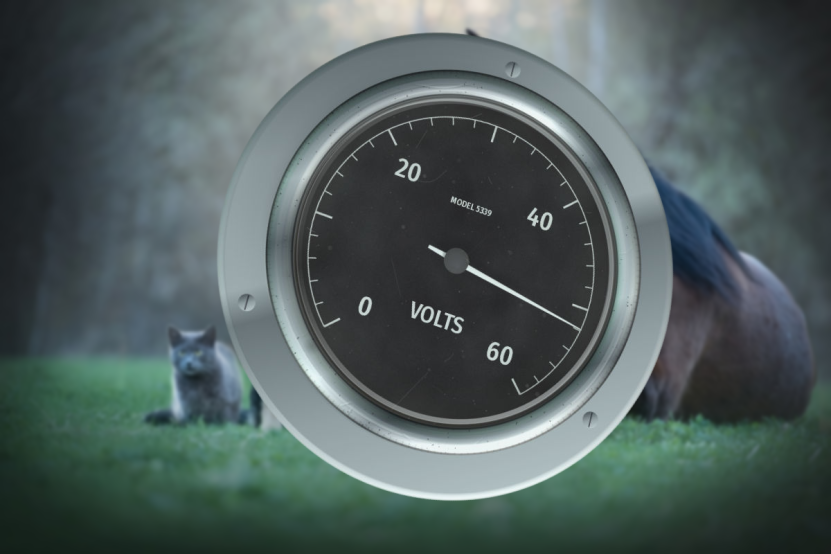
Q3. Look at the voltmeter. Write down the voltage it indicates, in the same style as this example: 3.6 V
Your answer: 52 V
